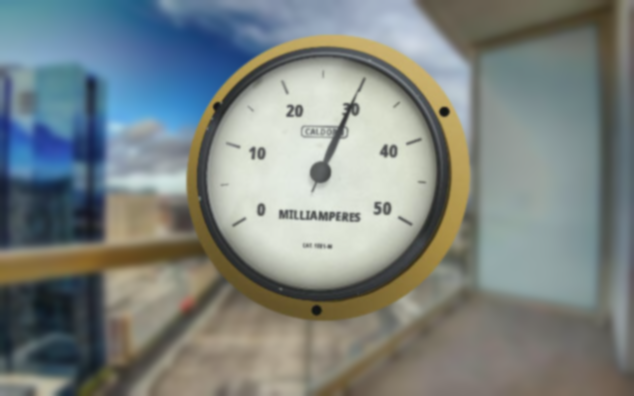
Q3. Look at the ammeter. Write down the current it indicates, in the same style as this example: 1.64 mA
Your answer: 30 mA
